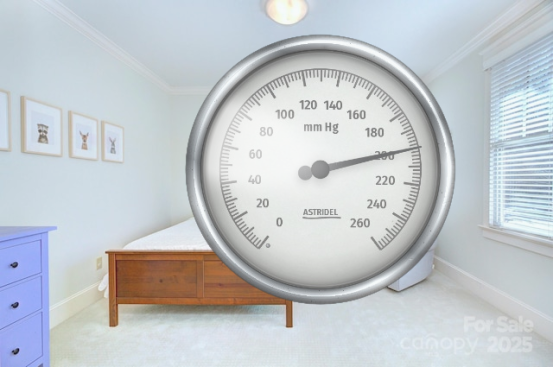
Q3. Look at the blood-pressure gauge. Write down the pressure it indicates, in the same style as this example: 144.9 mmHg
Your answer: 200 mmHg
